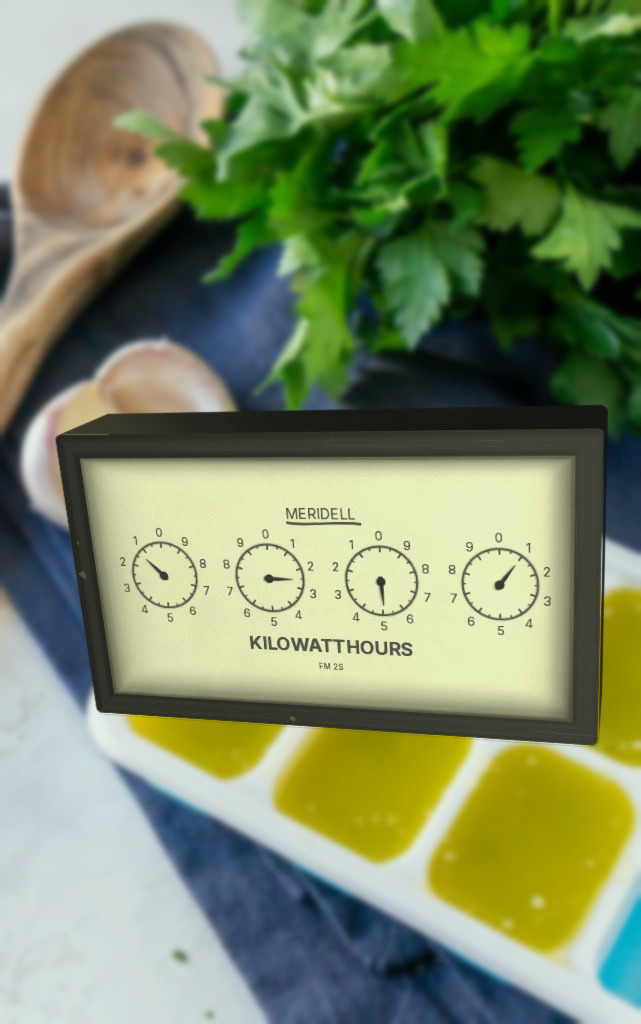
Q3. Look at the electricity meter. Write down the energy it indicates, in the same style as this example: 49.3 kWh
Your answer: 1251 kWh
